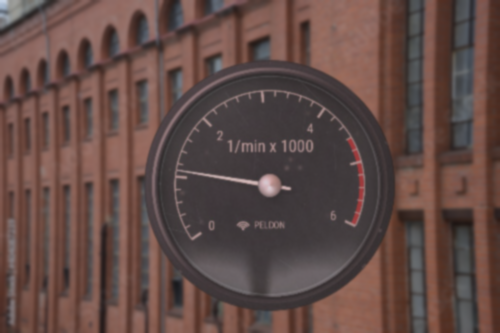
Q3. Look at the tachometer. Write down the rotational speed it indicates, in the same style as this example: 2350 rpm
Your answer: 1100 rpm
